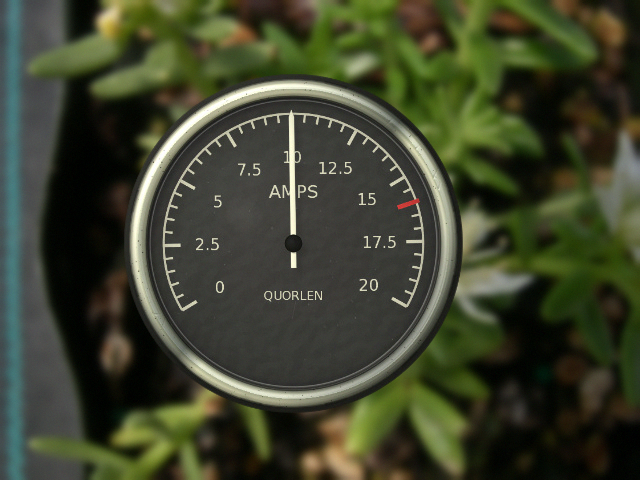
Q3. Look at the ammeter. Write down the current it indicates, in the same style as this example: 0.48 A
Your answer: 10 A
